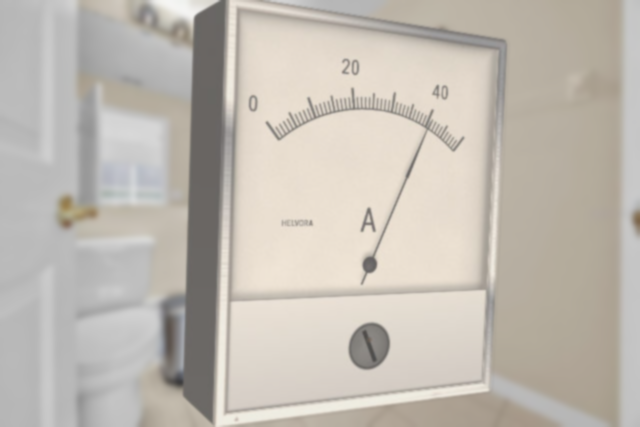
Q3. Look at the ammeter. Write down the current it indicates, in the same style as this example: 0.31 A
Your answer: 40 A
